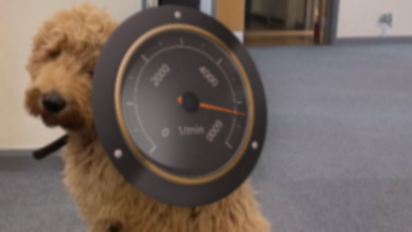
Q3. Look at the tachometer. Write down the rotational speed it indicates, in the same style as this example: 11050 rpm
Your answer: 5250 rpm
